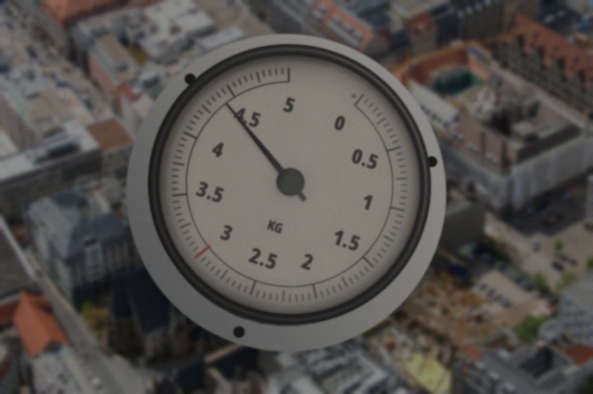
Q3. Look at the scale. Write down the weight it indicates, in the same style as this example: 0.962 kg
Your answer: 4.4 kg
